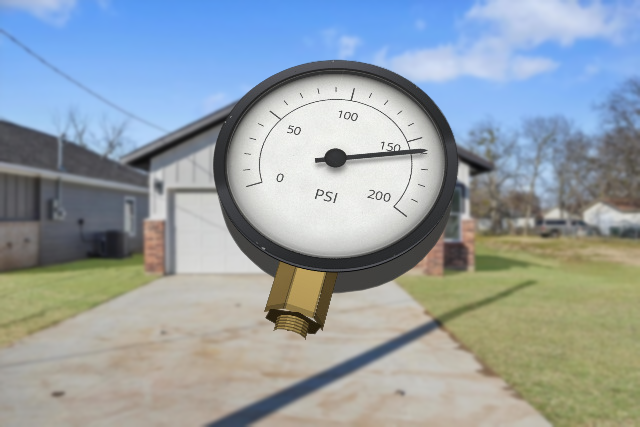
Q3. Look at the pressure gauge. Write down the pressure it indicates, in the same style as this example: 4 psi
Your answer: 160 psi
